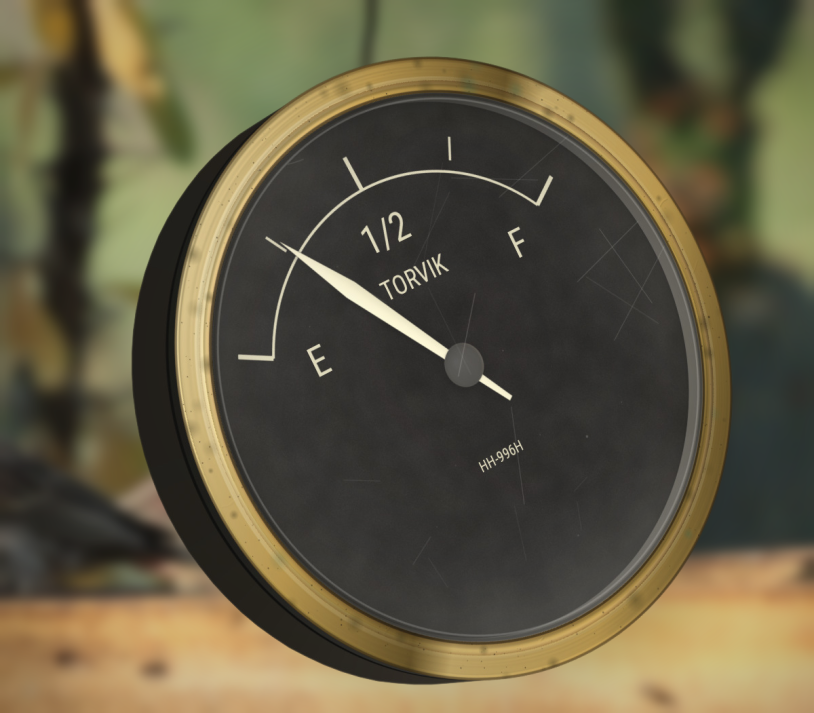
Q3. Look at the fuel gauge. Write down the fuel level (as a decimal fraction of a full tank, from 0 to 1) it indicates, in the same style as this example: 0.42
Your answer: 0.25
